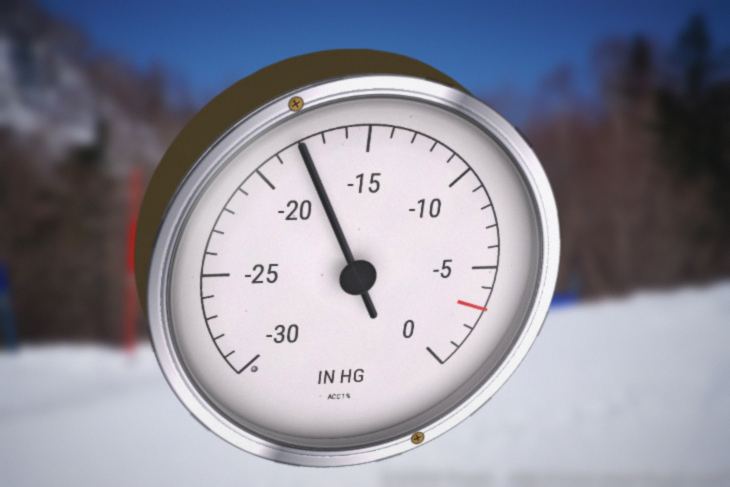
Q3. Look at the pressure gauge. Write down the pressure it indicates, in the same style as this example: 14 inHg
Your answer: -18 inHg
